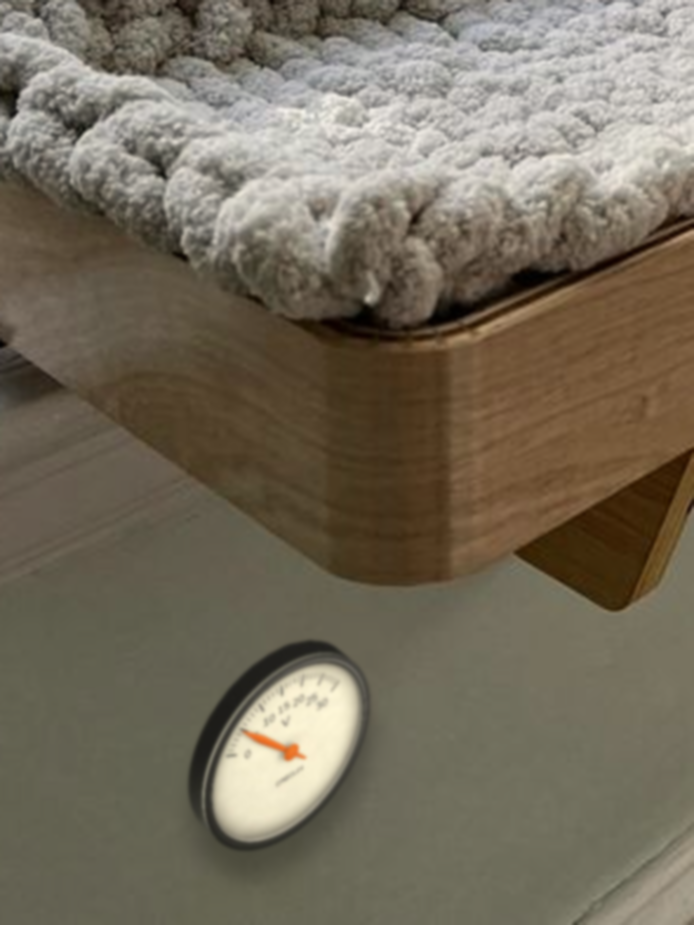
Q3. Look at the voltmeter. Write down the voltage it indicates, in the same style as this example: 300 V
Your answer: 5 V
